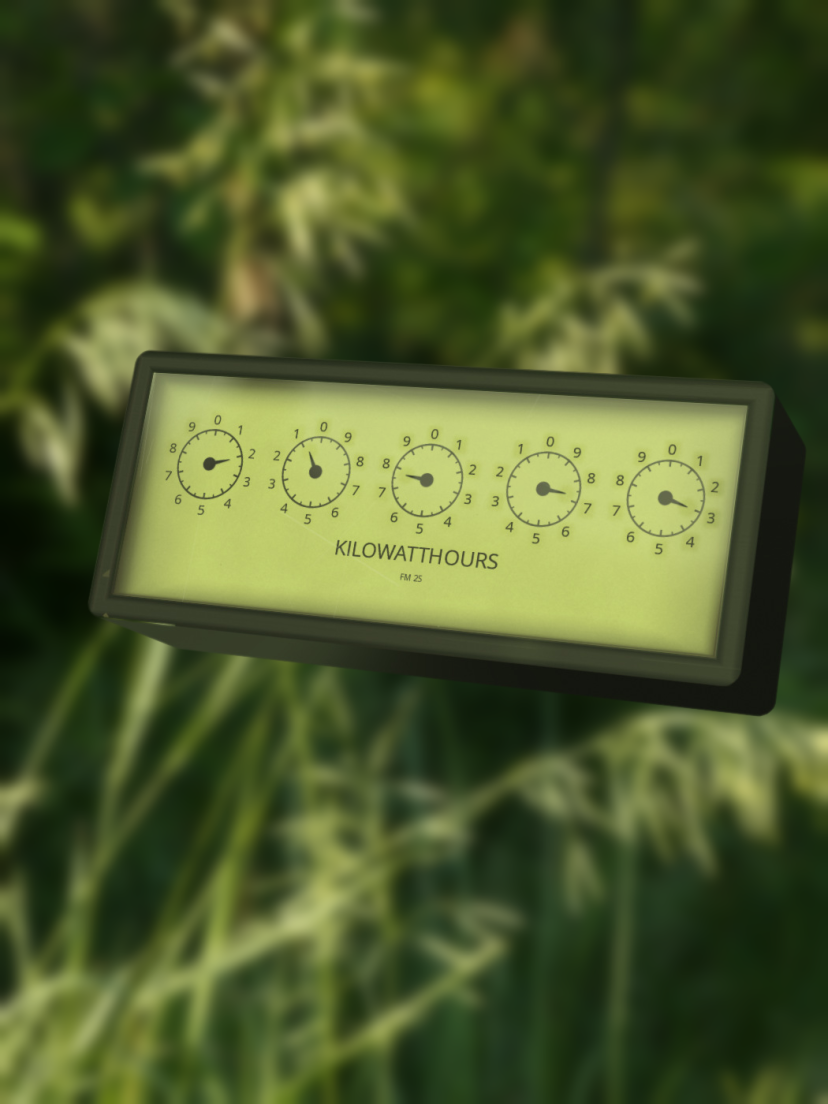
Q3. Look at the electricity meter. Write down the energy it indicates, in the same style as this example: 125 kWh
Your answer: 20773 kWh
